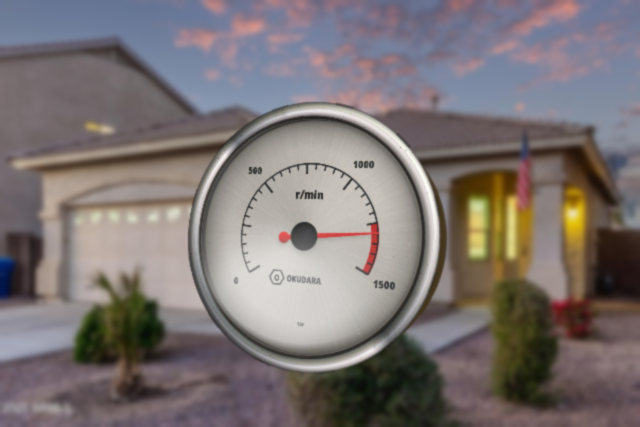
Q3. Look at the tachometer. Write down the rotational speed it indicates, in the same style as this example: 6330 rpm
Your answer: 1300 rpm
